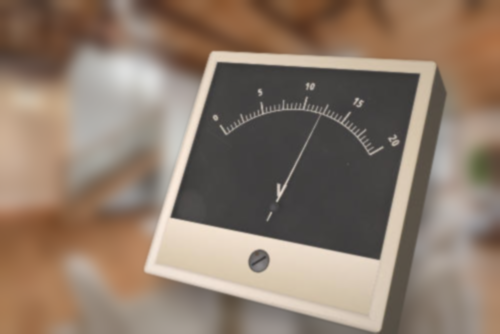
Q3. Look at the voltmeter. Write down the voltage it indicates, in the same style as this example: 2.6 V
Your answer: 12.5 V
